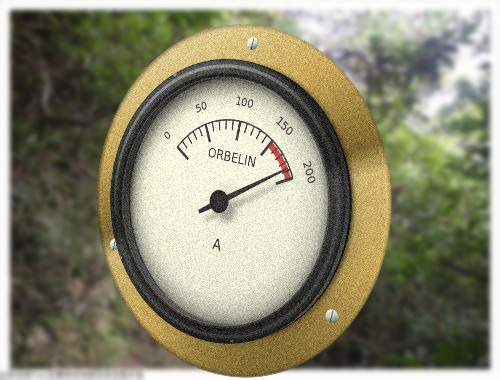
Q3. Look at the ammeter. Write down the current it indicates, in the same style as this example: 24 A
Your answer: 190 A
